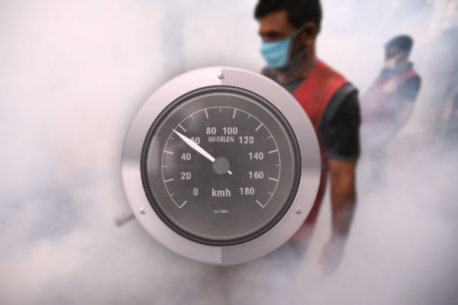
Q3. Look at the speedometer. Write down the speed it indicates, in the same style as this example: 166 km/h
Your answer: 55 km/h
